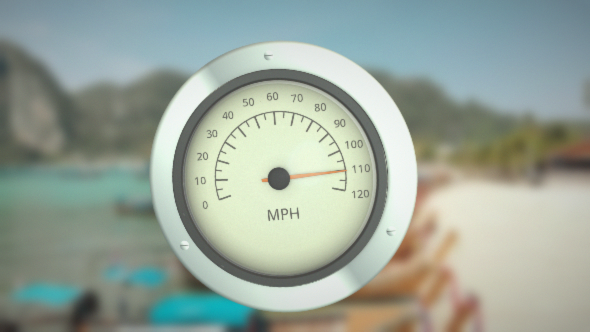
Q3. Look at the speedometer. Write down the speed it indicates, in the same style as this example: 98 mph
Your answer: 110 mph
